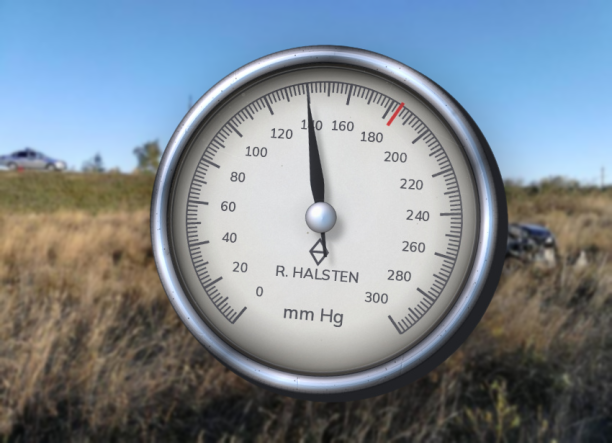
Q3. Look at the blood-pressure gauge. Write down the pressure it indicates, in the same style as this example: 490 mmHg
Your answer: 140 mmHg
